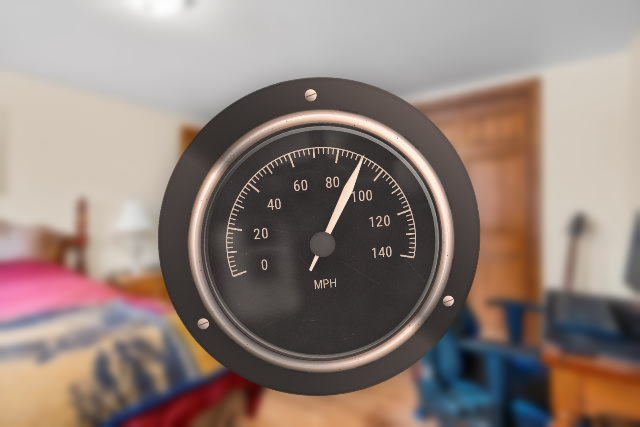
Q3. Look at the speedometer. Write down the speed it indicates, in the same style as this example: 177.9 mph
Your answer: 90 mph
